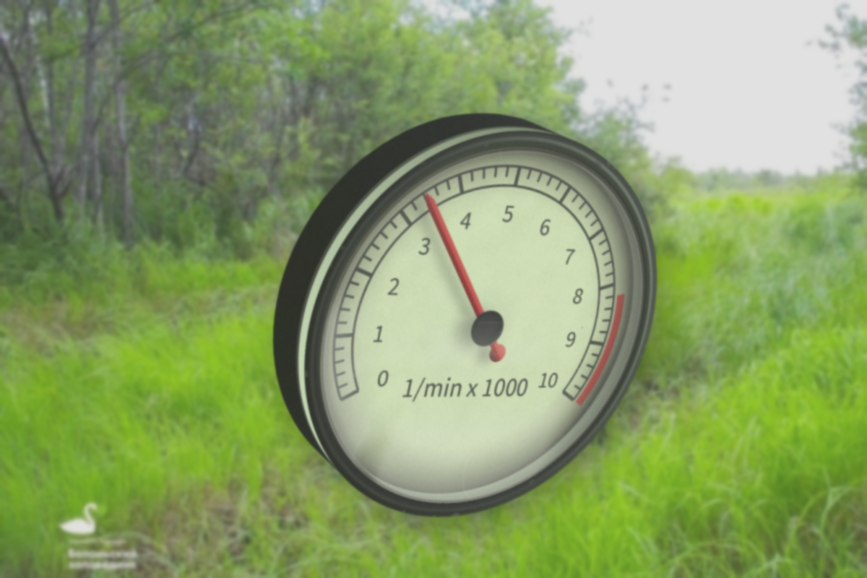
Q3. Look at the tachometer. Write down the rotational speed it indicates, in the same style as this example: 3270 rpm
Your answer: 3400 rpm
